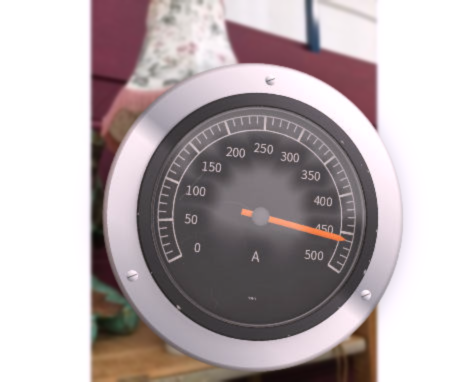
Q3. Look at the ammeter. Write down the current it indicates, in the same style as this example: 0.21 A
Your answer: 460 A
